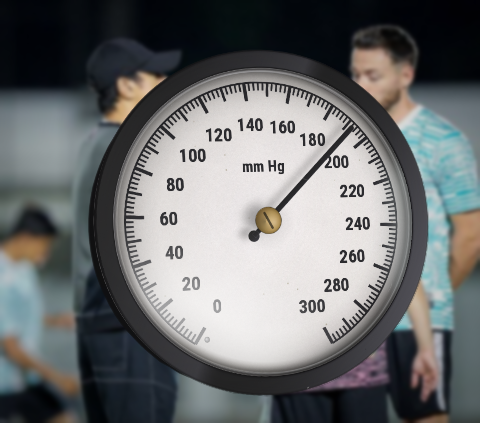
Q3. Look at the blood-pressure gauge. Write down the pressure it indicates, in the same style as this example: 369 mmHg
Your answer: 192 mmHg
